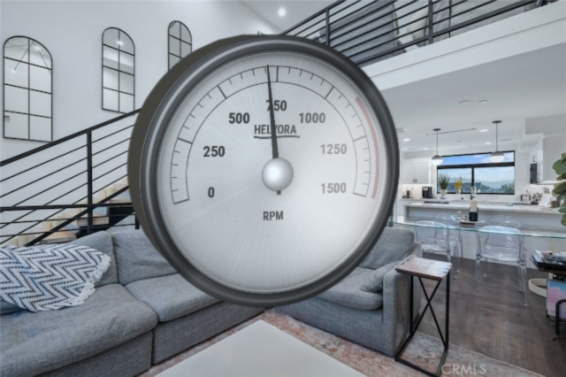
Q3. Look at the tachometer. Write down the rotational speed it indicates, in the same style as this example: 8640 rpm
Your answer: 700 rpm
